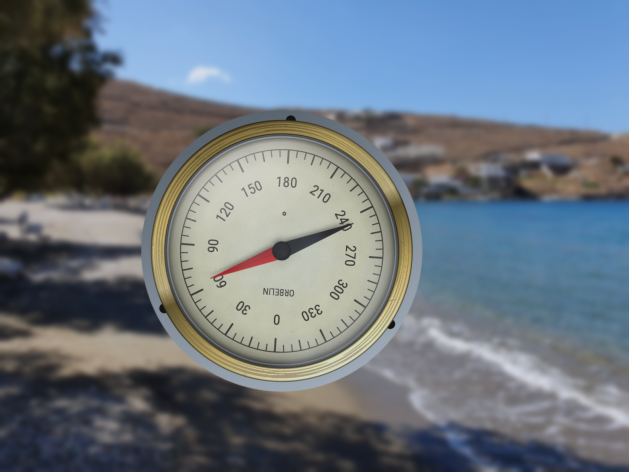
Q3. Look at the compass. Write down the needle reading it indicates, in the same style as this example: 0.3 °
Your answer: 65 °
